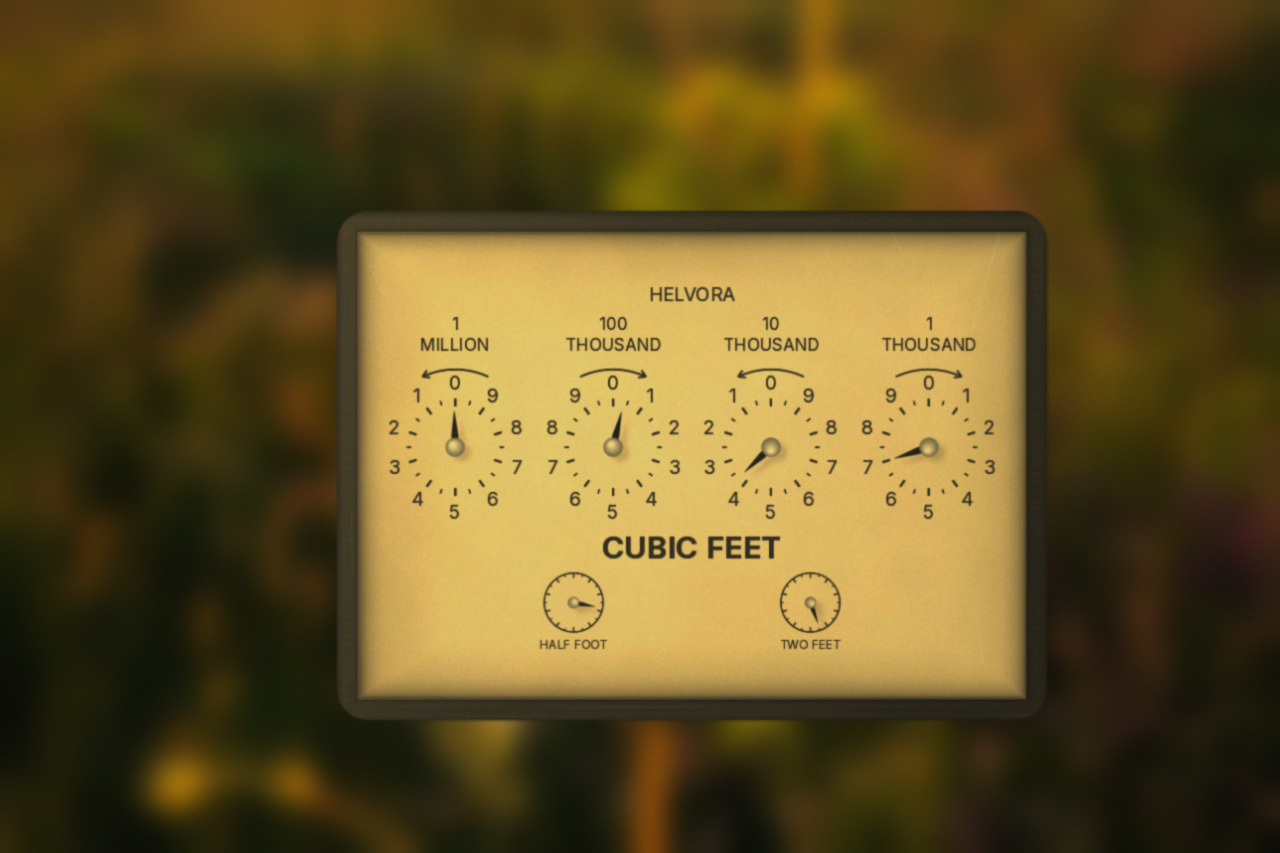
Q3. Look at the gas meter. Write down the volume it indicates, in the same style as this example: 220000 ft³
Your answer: 3700 ft³
